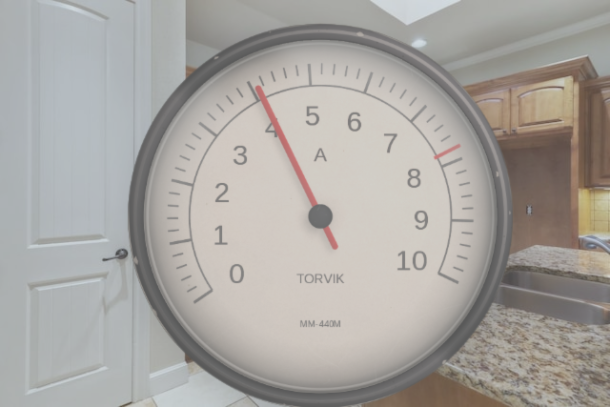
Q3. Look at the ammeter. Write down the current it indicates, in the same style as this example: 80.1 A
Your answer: 4.1 A
